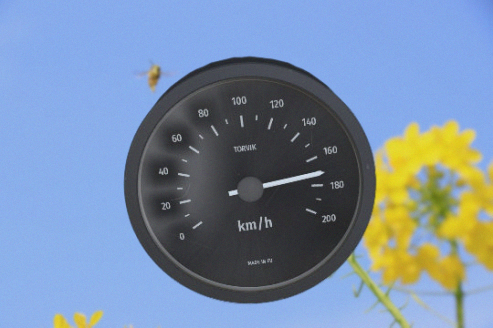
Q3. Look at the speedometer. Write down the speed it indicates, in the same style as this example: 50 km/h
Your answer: 170 km/h
